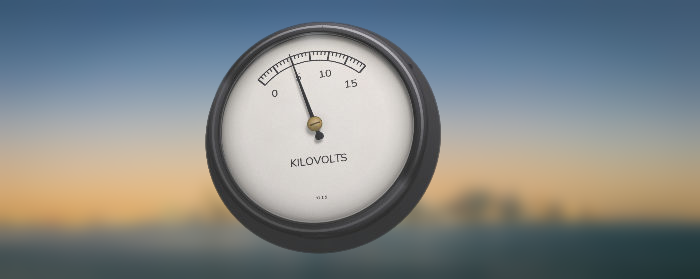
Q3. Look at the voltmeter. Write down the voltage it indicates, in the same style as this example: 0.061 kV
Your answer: 5 kV
